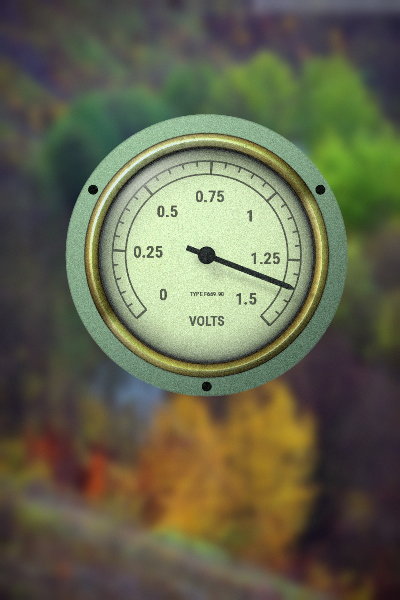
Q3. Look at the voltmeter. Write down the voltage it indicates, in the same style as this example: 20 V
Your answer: 1.35 V
